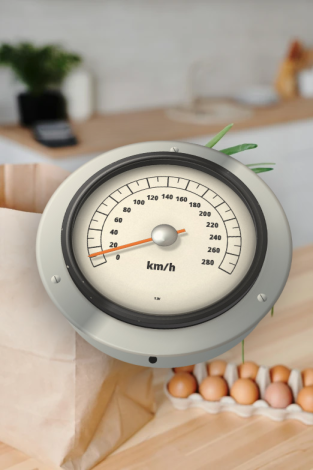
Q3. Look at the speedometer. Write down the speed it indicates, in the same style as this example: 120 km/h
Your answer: 10 km/h
